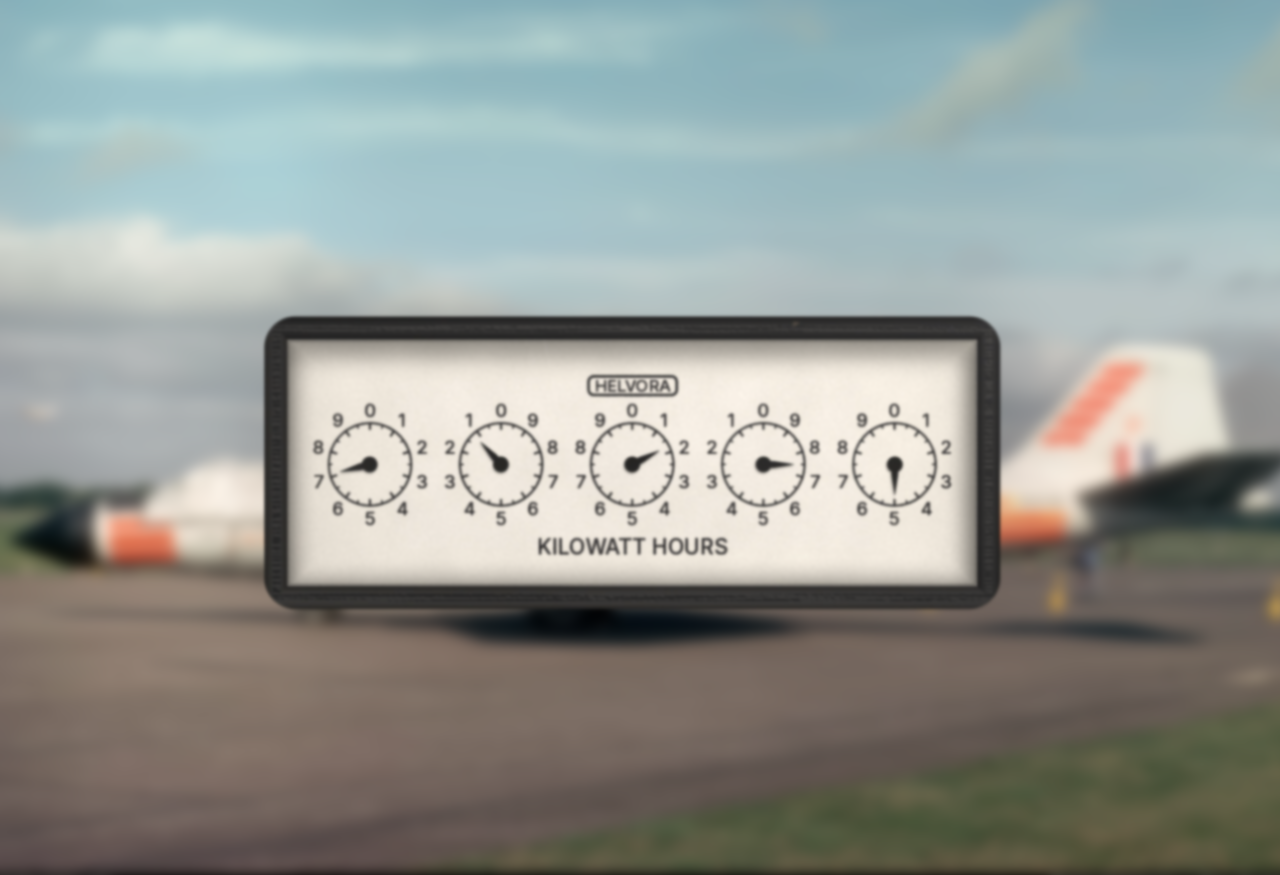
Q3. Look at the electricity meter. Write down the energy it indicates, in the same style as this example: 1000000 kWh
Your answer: 71175 kWh
